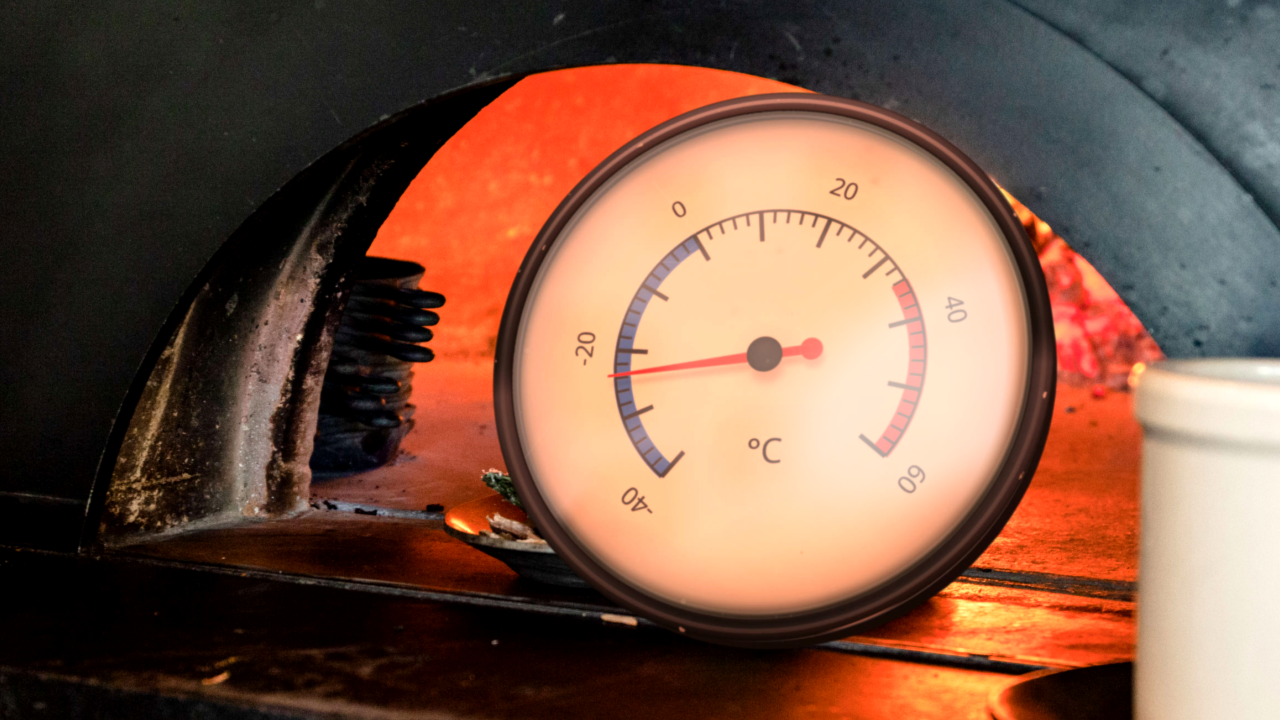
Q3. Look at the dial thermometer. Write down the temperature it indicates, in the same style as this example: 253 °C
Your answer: -24 °C
